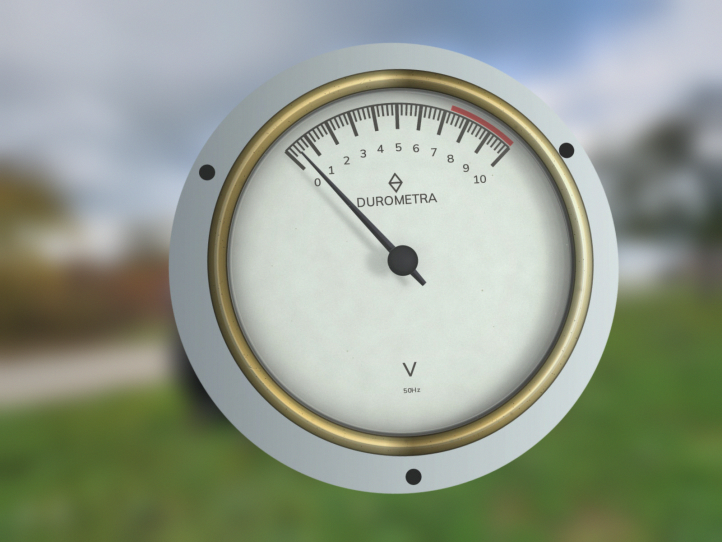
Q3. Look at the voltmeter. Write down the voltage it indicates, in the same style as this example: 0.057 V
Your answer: 0.4 V
